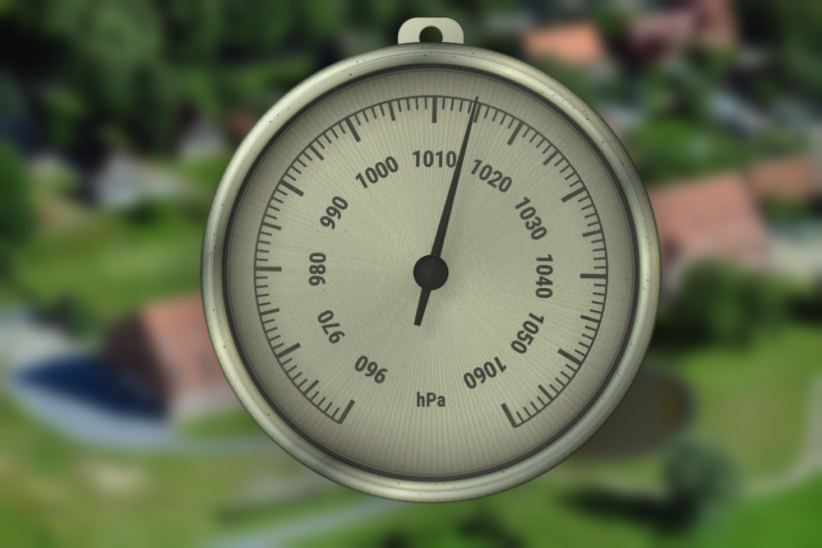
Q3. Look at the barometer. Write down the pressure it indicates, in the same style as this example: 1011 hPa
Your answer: 1014.5 hPa
